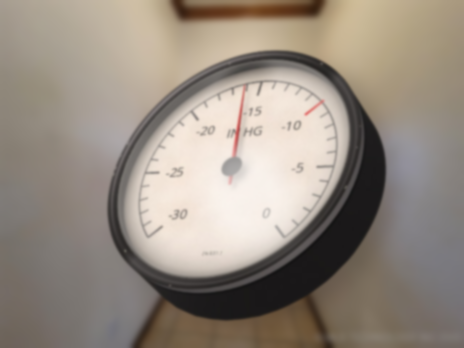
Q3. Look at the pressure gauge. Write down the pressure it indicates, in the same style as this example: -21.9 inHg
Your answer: -16 inHg
